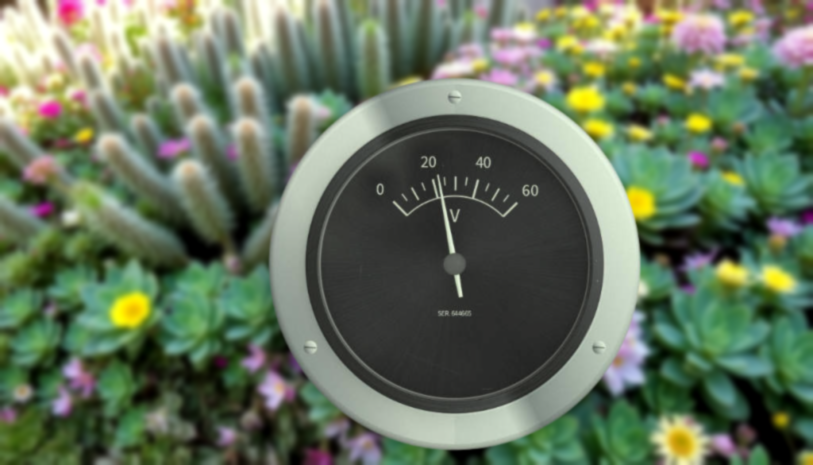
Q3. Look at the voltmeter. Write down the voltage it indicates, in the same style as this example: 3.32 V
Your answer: 22.5 V
